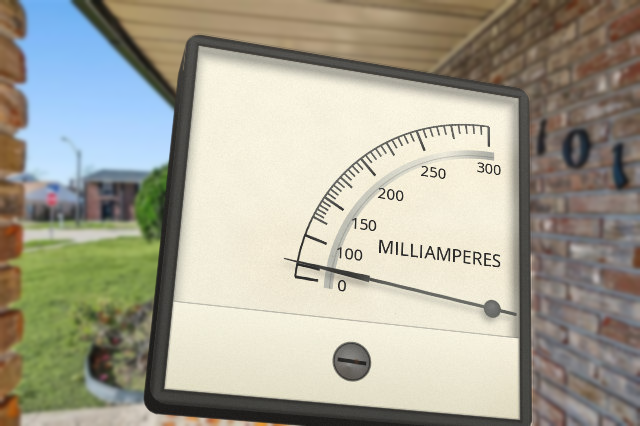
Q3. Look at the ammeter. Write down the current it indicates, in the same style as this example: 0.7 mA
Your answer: 50 mA
